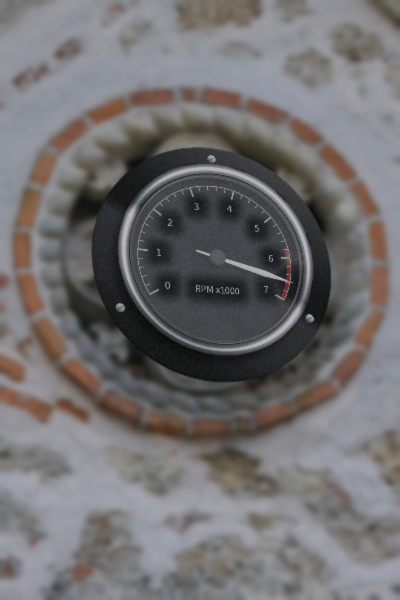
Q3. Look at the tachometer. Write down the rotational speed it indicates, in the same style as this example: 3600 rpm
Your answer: 6600 rpm
